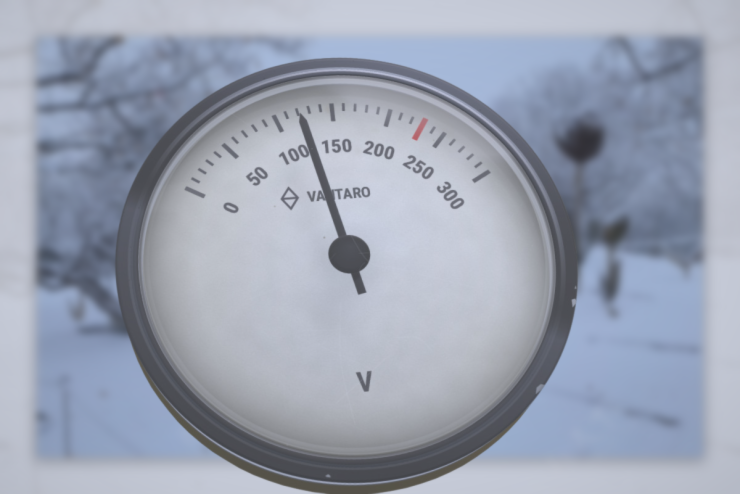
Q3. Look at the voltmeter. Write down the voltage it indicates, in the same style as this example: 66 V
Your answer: 120 V
